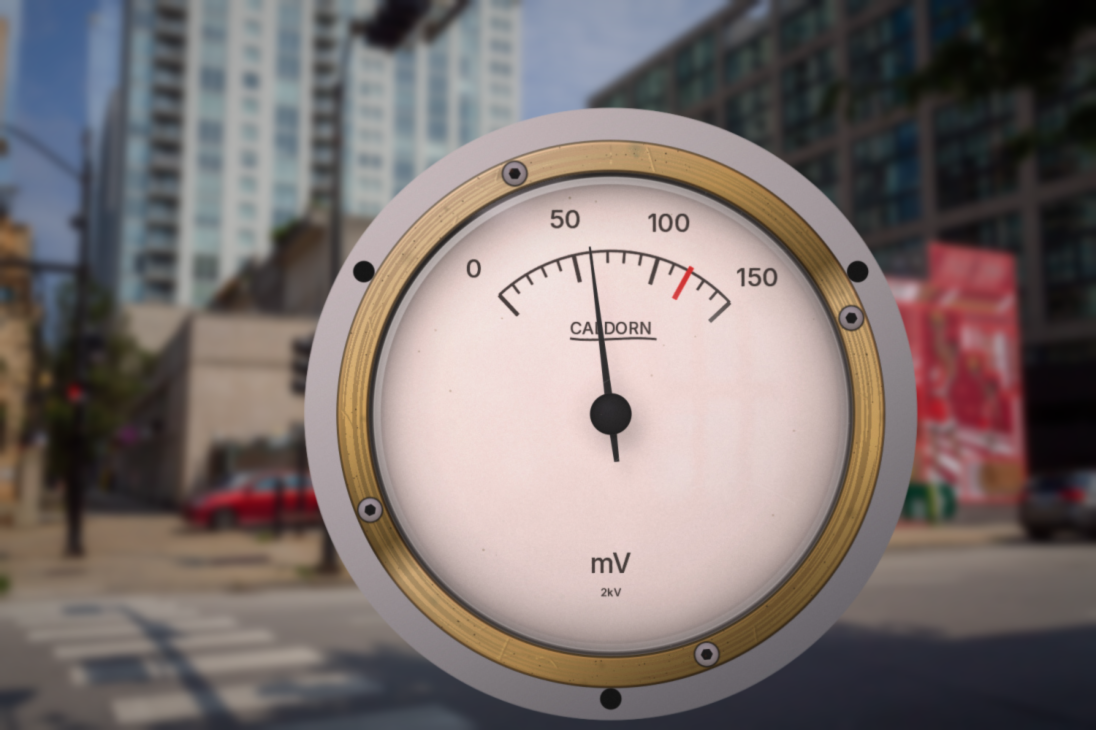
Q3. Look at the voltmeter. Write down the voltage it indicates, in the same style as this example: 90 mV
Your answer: 60 mV
